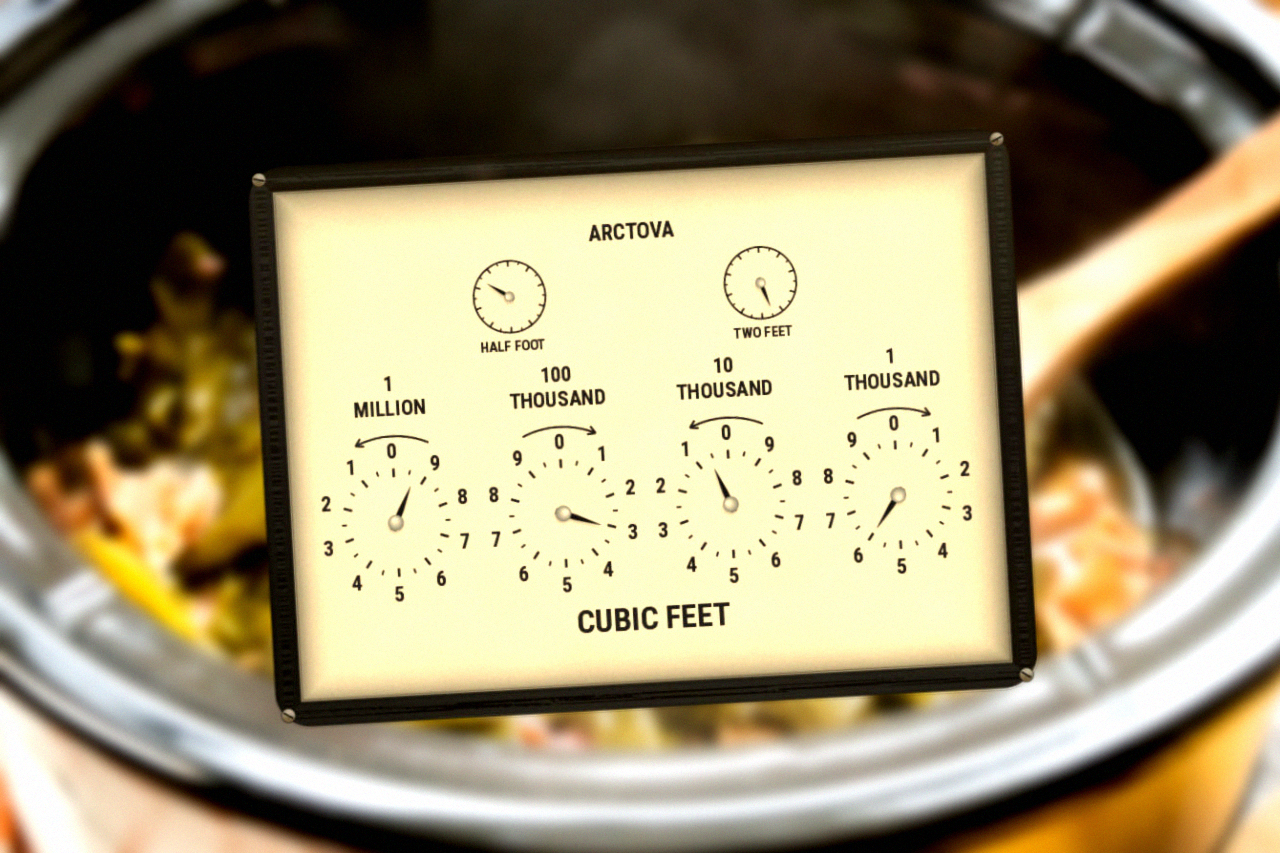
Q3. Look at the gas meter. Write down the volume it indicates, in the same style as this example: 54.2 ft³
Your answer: 930600 ft³
